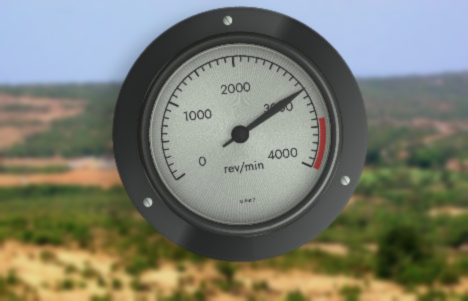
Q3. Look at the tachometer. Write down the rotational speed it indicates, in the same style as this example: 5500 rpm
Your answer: 3000 rpm
